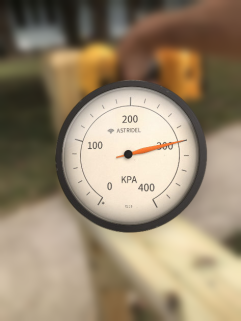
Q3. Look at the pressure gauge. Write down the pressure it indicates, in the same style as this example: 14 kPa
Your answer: 300 kPa
